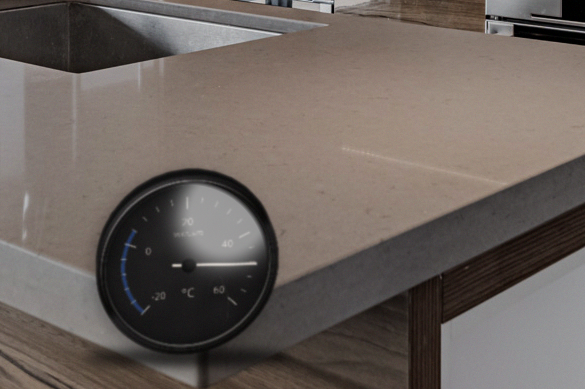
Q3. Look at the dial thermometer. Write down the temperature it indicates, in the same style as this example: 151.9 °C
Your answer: 48 °C
